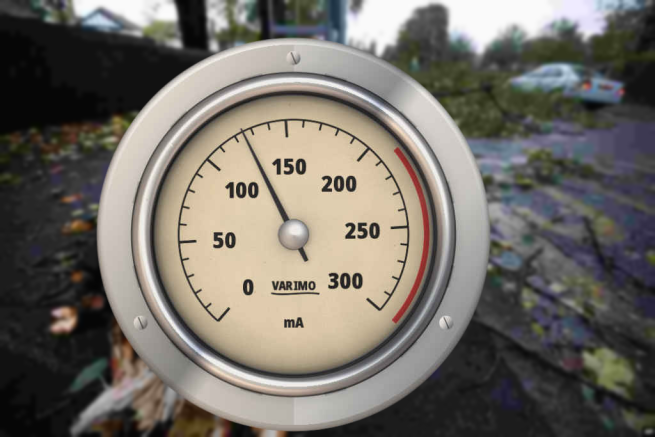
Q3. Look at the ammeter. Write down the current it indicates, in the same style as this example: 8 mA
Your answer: 125 mA
